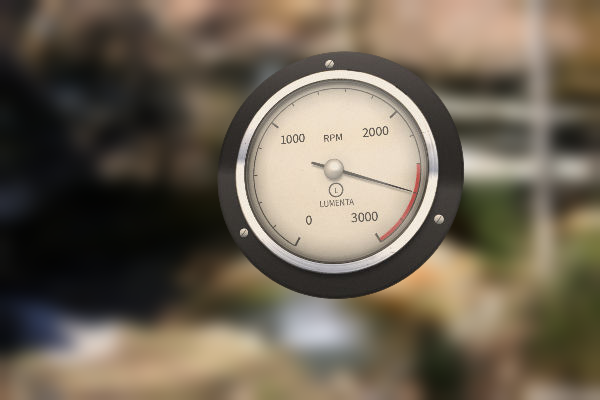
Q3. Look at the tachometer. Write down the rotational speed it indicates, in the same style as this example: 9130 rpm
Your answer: 2600 rpm
